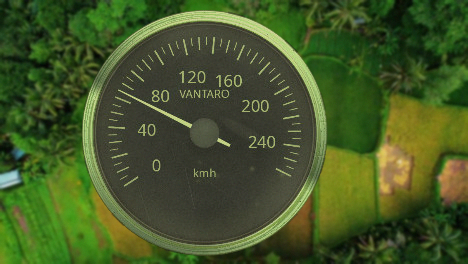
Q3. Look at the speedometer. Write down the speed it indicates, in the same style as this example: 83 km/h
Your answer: 65 km/h
